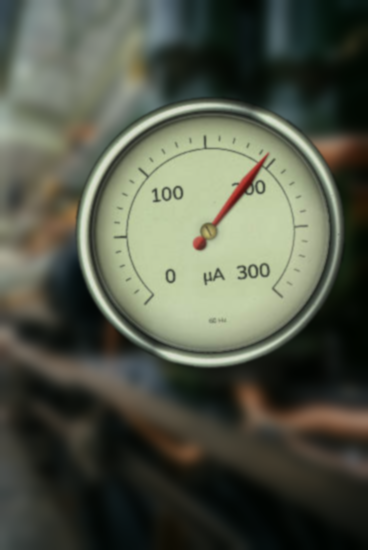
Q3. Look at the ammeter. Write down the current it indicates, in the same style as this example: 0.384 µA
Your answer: 195 µA
